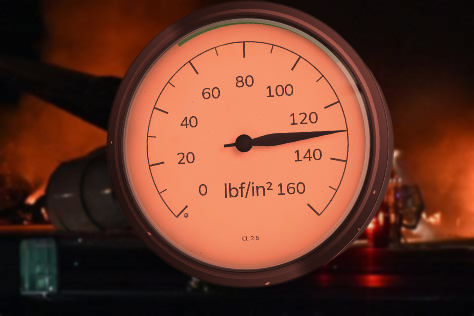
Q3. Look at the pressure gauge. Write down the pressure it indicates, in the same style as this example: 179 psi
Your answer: 130 psi
